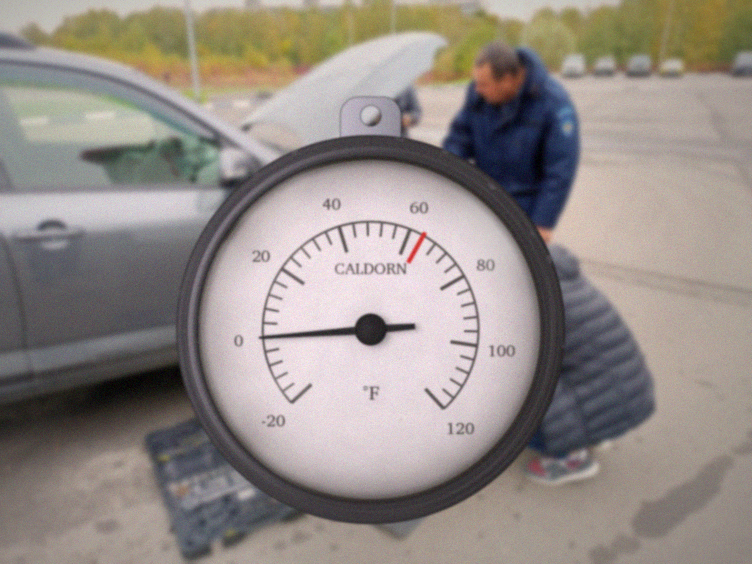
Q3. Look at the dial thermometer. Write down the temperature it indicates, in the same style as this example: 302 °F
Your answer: 0 °F
